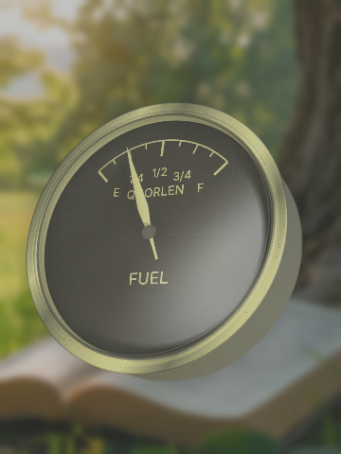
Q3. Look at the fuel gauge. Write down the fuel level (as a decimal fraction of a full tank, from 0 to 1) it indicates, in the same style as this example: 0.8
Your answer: 0.25
